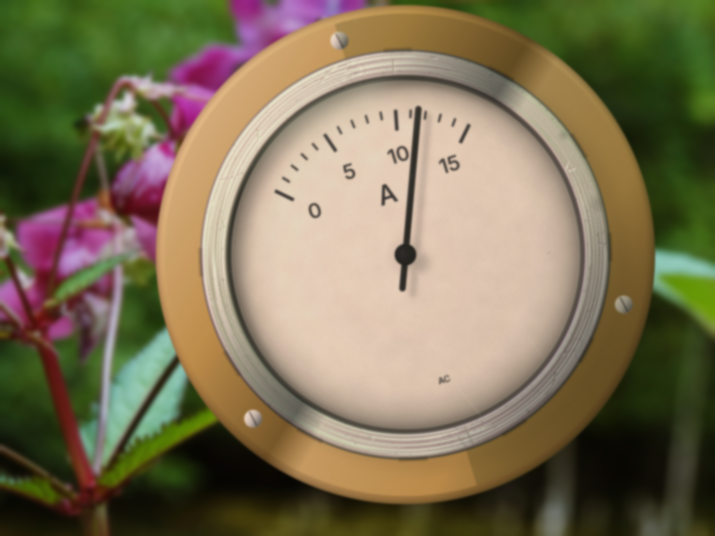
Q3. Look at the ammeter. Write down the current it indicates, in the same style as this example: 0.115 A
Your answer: 11.5 A
